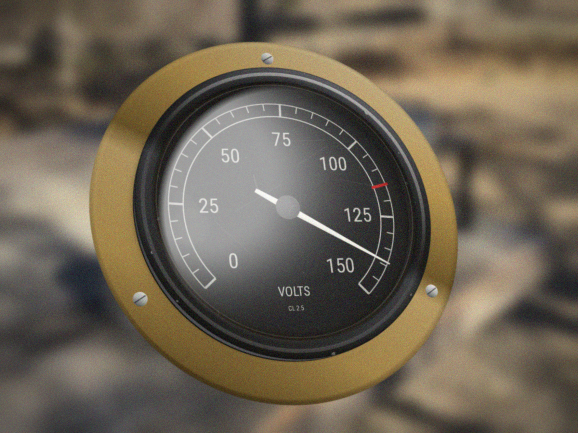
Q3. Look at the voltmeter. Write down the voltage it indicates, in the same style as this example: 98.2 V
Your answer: 140 V
